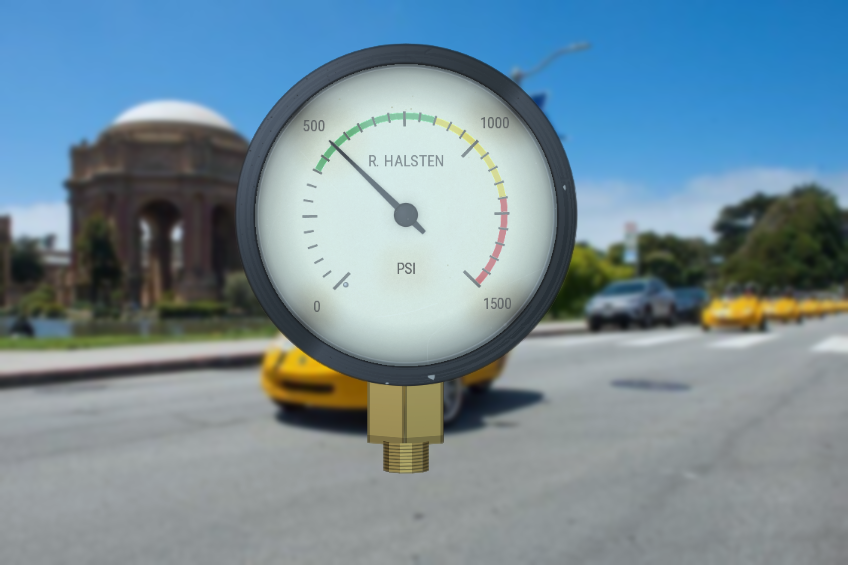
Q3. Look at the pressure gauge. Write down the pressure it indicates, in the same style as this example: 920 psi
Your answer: 500 psi
